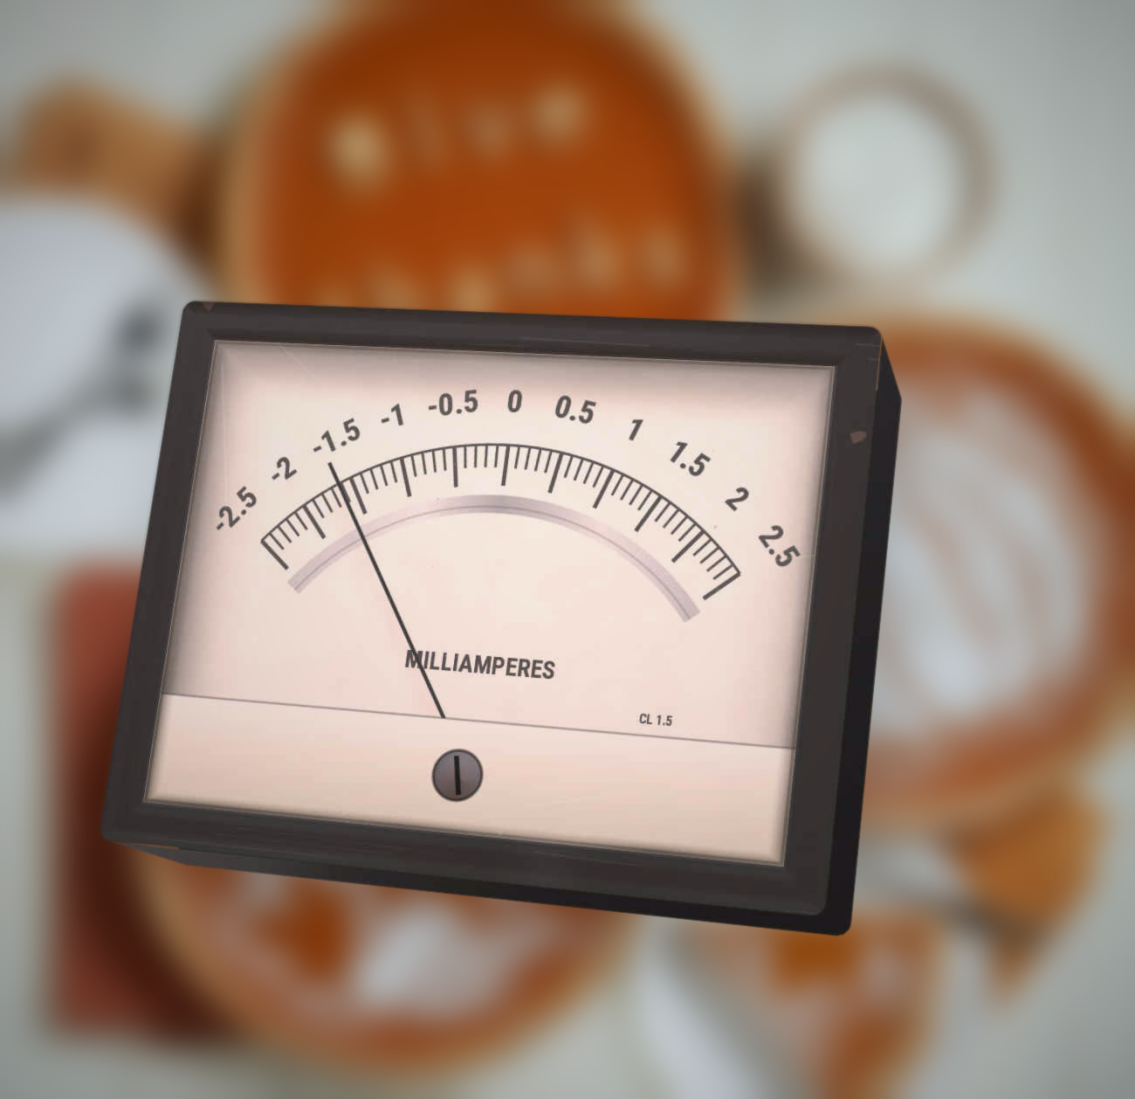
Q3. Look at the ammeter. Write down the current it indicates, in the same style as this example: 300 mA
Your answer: -1.6 mA
